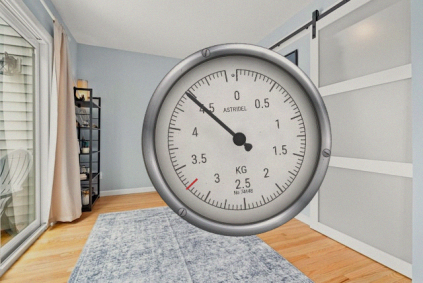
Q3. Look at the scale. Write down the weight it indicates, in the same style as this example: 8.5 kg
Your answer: 4.45 kg
